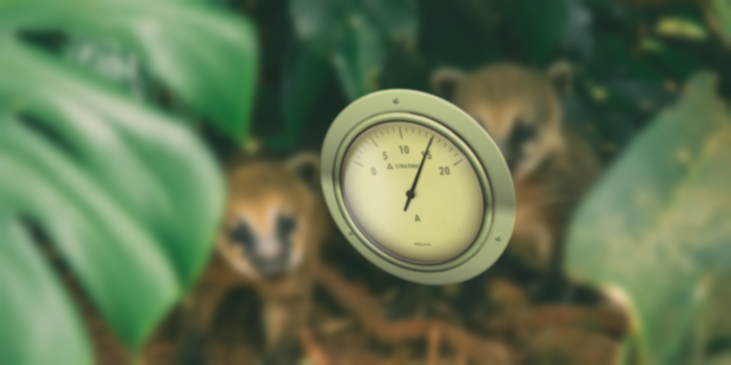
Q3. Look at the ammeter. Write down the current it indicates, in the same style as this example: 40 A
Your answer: 15 A
